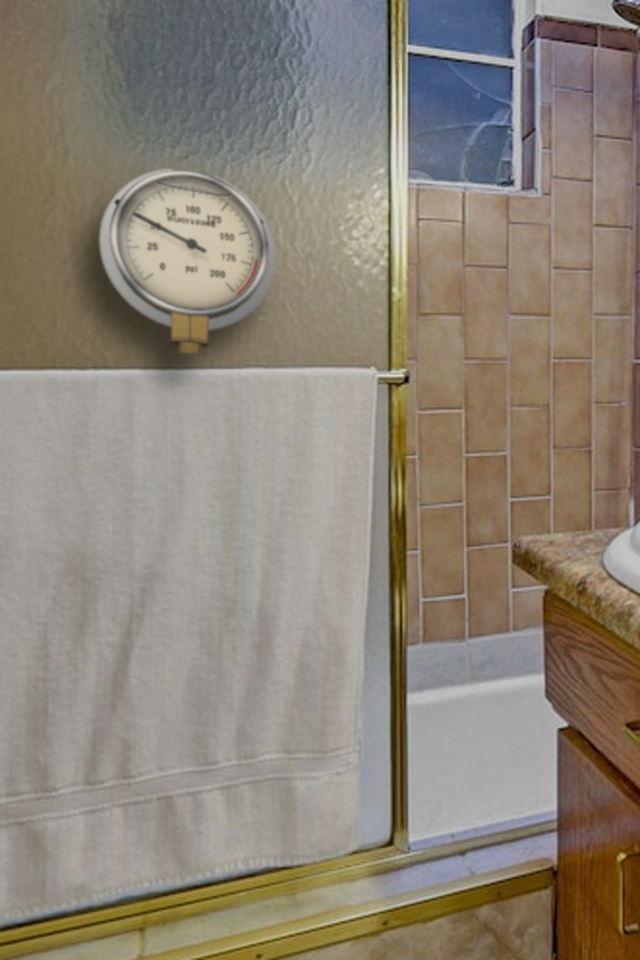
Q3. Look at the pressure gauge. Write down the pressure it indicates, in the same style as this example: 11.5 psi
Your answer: 50 psi
